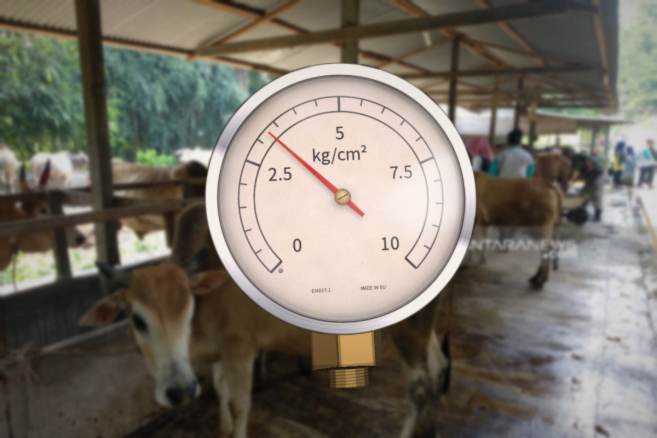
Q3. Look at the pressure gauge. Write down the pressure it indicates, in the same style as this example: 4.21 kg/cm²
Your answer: 3.25 kg/cm²
